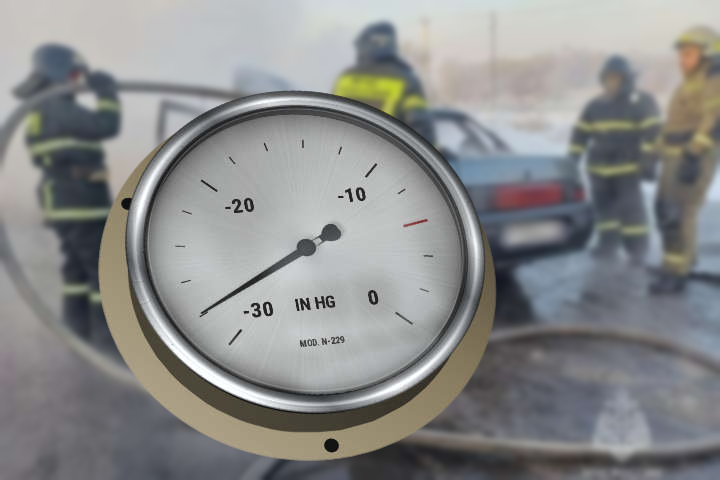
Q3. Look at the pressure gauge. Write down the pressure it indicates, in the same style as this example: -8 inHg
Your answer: -28 inHg
